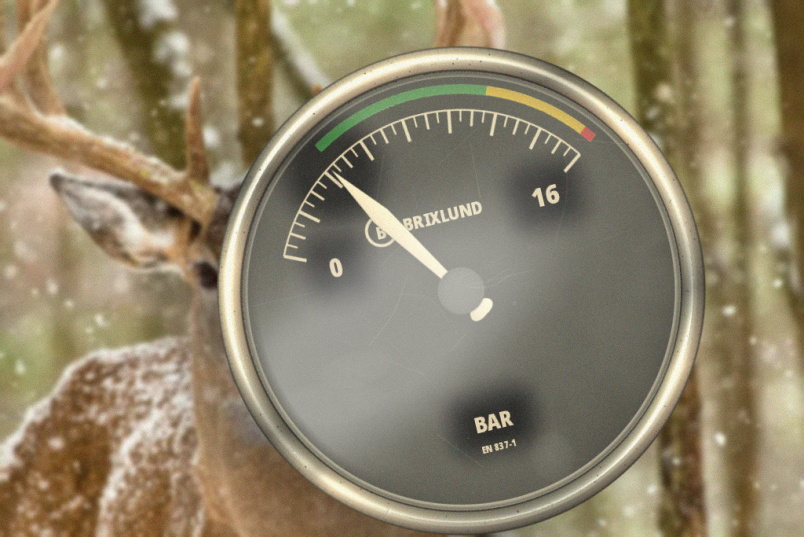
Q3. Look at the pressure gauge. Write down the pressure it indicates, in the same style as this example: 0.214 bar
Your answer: 4.25 bar
